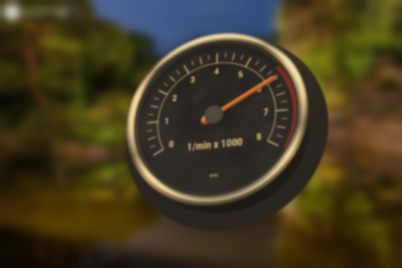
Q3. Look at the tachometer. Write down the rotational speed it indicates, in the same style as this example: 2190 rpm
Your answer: 6000 rpm
